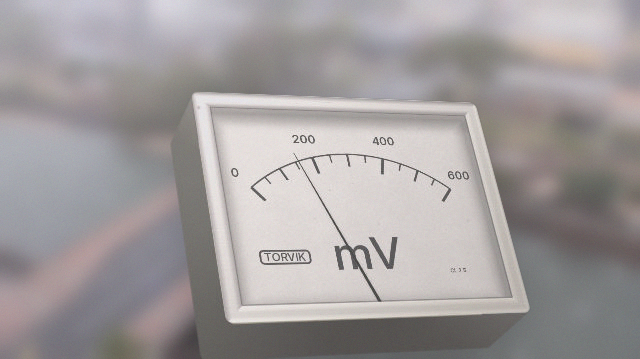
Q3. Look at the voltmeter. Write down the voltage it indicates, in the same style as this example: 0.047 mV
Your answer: 150 mV
